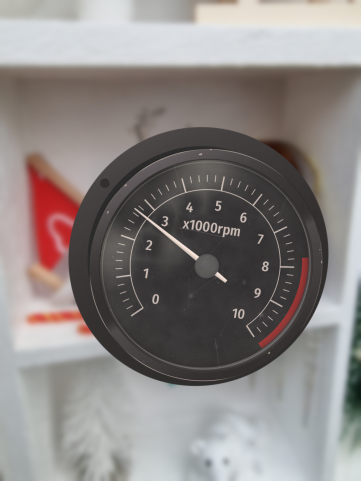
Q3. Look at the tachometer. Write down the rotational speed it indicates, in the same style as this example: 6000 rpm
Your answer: 2700 rpm
